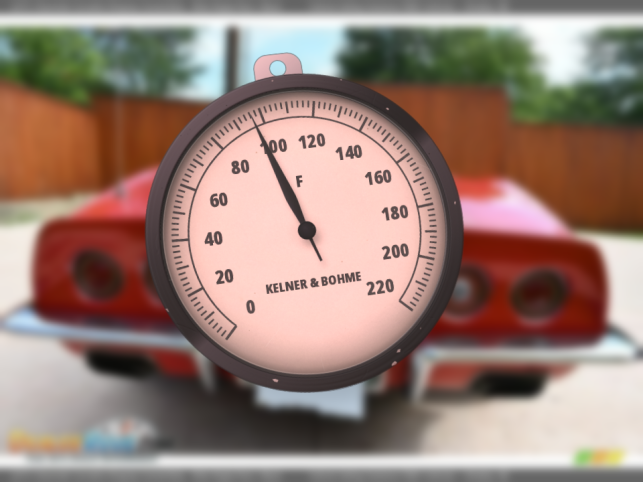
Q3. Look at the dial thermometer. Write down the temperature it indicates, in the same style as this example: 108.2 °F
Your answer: 96 °F
